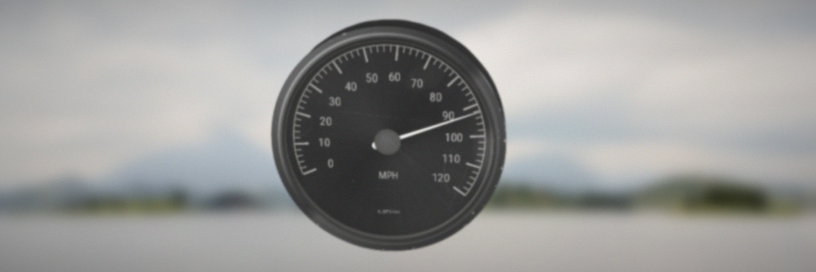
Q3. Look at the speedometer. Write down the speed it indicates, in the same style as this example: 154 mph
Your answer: 92 mph
